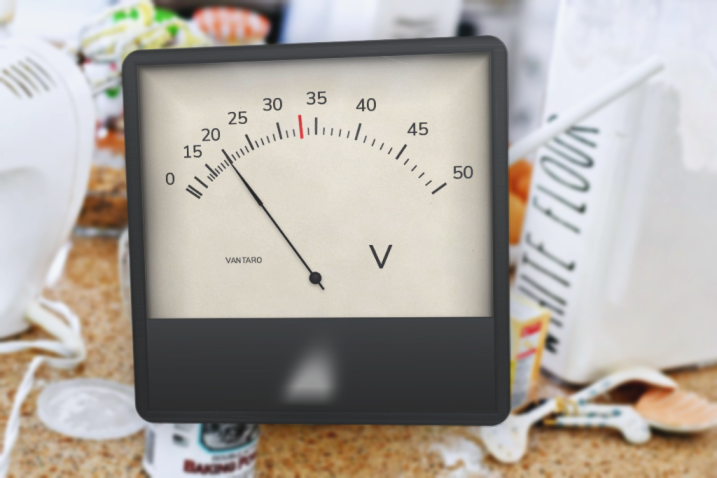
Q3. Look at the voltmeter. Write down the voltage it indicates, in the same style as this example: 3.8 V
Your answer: 20 V
